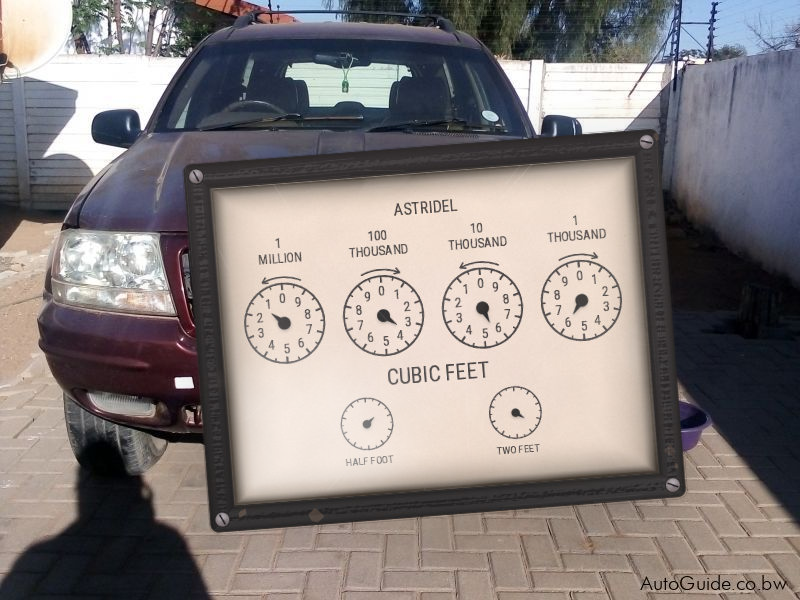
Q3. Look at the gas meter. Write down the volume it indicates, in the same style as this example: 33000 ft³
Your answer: 135600 ft³
